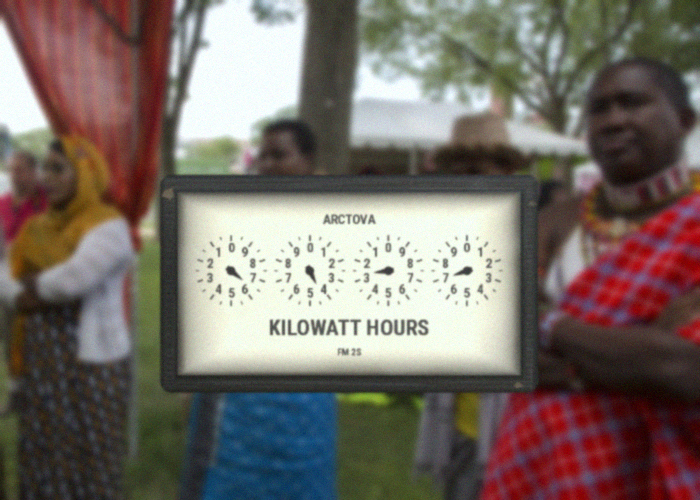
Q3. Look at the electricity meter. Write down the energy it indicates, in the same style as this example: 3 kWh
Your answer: 6427 kWh
